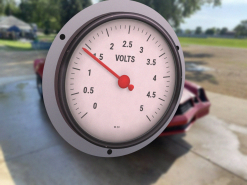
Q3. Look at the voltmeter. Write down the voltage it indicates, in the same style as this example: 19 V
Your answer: 1.4 V
